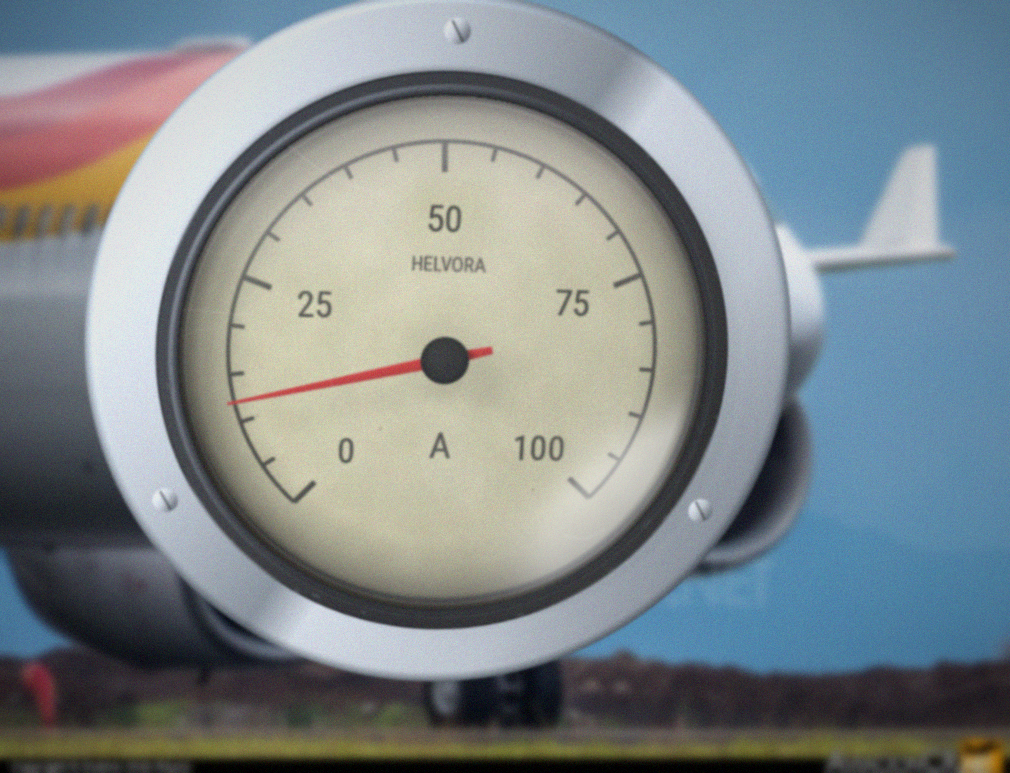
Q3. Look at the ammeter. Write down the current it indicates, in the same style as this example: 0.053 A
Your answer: 12.5 A
